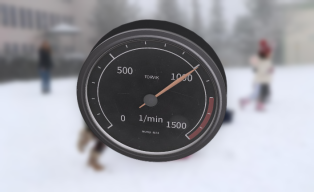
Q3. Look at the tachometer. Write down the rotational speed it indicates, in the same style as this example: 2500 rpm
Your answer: 1000 rpm
